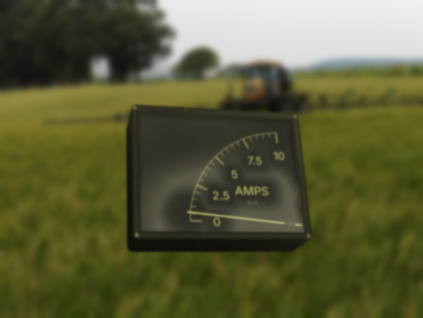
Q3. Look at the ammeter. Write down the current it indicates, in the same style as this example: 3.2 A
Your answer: 0.5 A
